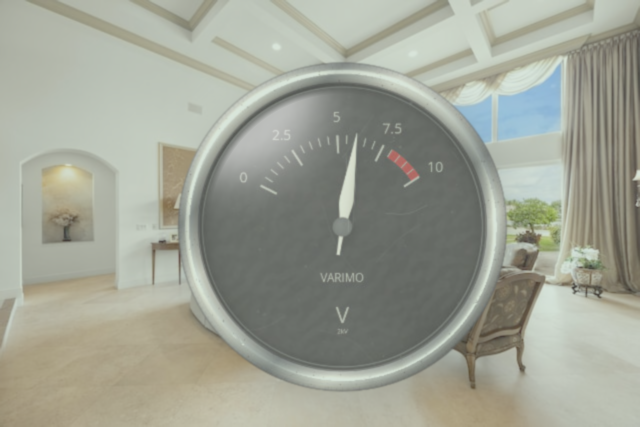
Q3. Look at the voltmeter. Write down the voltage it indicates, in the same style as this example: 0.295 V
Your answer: 6 V
